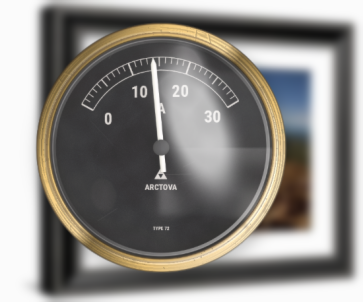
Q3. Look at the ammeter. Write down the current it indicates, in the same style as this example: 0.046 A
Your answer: 14 A
